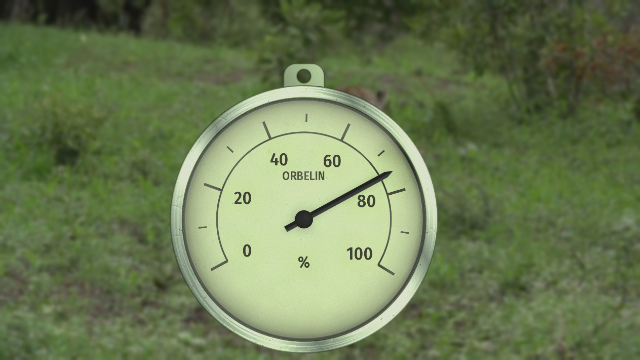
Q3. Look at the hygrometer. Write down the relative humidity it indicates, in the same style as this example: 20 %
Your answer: 75 %
